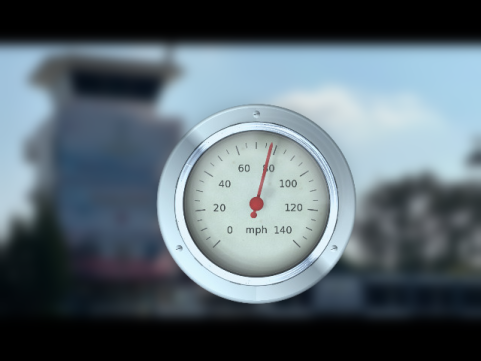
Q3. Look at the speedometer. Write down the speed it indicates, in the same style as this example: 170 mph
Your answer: 77.5 mph
